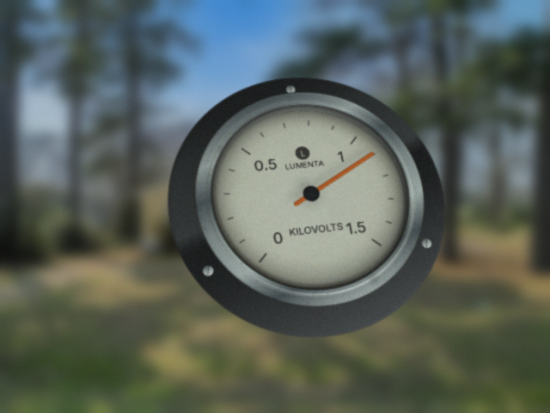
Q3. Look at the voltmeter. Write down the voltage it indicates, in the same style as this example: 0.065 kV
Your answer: 1.1 kV
